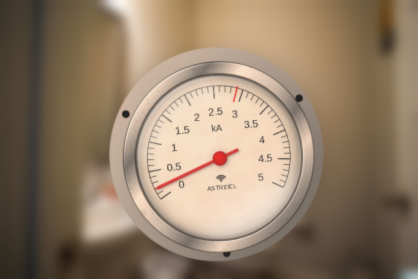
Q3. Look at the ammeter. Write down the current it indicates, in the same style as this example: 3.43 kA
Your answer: 0.2 kA
